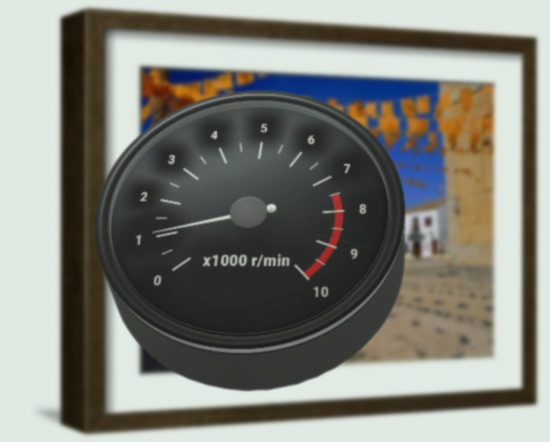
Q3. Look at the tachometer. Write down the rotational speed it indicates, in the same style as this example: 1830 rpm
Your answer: 1000 rpm
